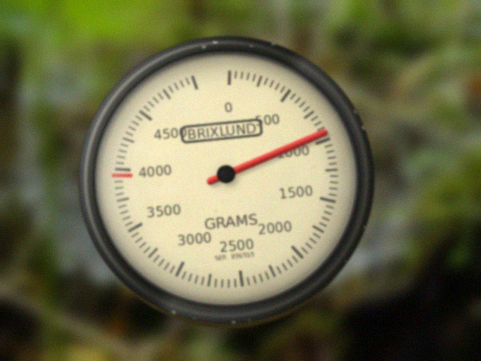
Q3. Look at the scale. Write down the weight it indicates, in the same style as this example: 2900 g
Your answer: 950 g
